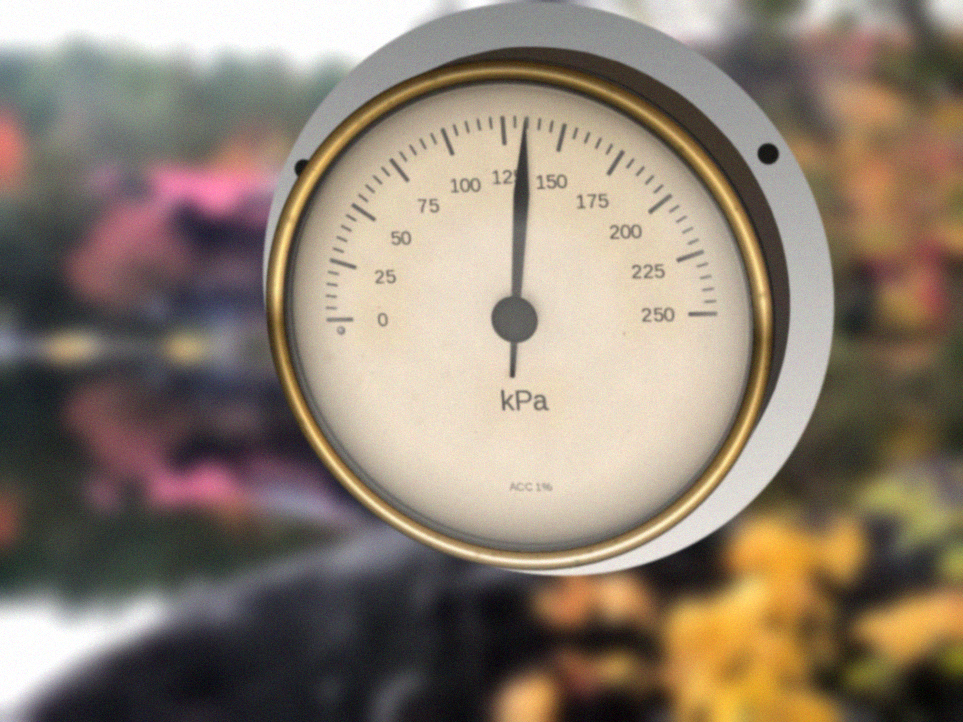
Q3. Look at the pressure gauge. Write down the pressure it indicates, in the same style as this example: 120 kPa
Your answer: 135 kPa
